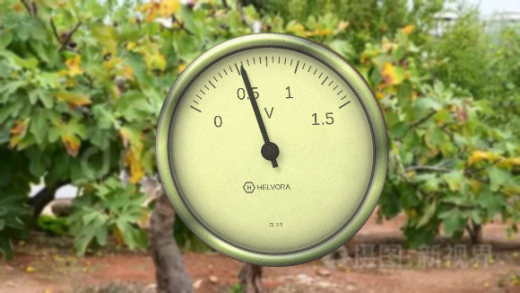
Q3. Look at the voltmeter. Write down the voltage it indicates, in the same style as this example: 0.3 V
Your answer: 0.55 V
